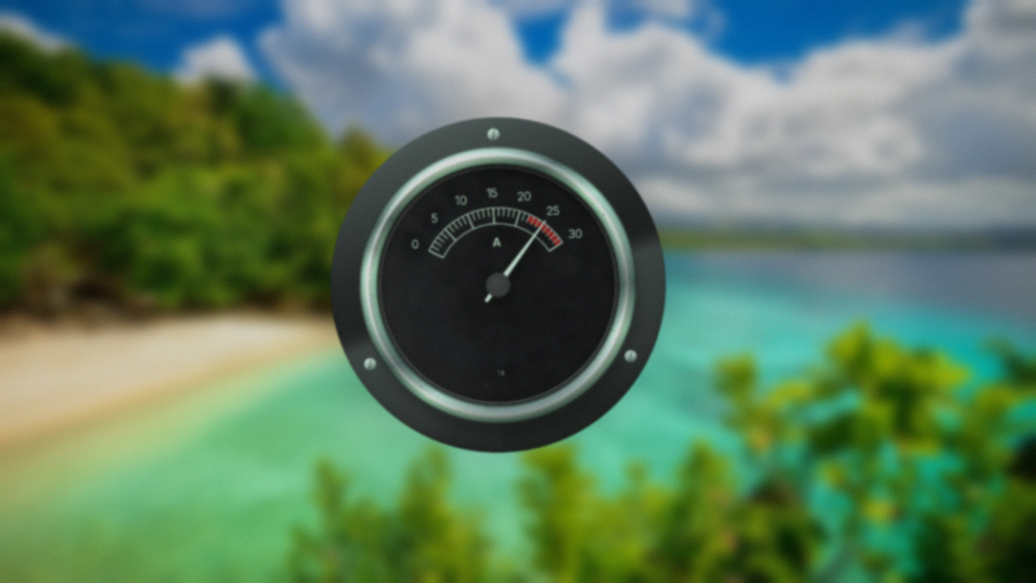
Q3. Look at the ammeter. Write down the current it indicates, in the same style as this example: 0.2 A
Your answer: 25 A
